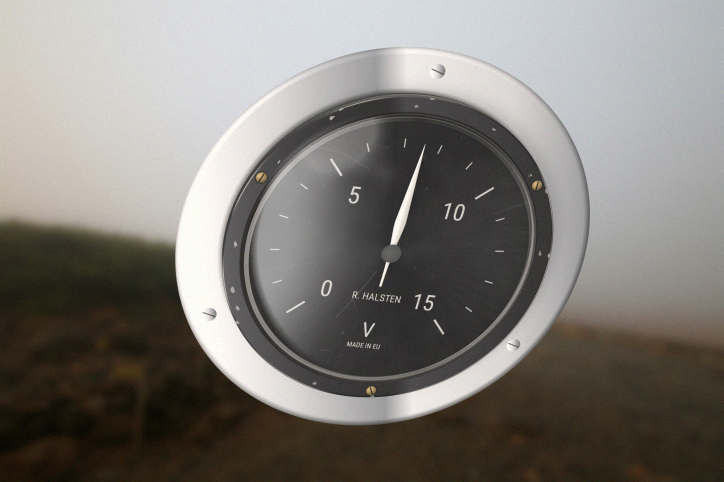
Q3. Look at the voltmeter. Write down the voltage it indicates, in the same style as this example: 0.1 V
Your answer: 7.5 V
